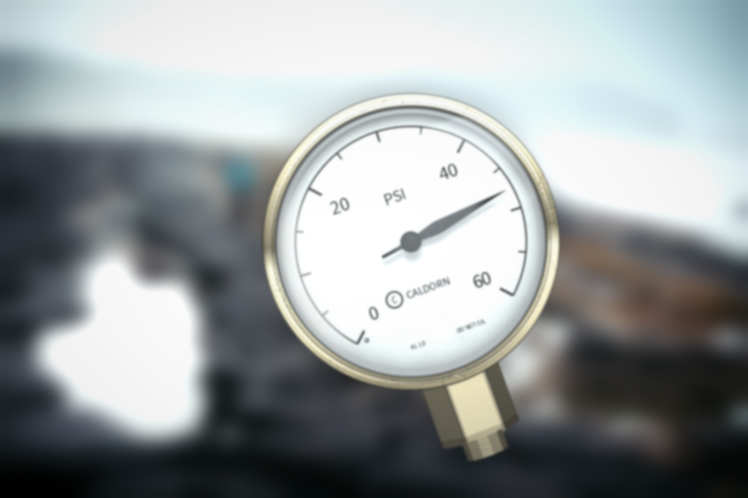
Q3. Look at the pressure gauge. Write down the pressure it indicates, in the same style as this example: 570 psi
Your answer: 47.5 psi
